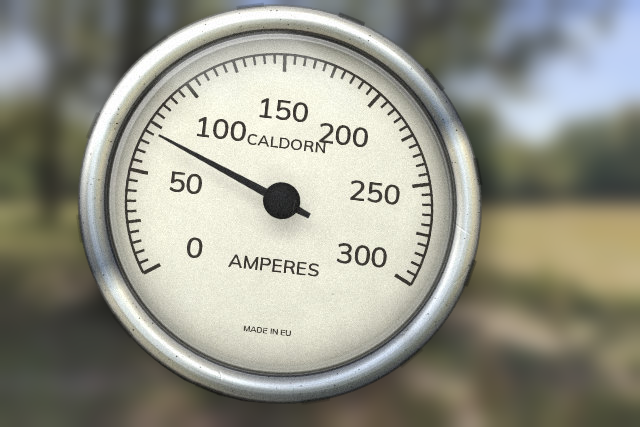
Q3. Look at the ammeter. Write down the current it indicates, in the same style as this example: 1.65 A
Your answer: 70 A
